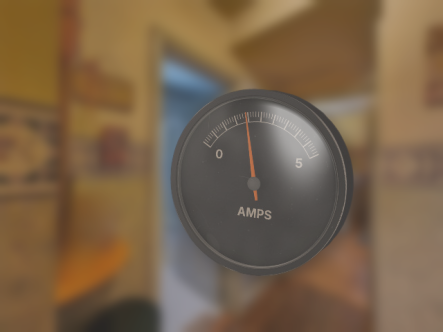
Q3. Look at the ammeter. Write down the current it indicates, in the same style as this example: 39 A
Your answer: 2 A
